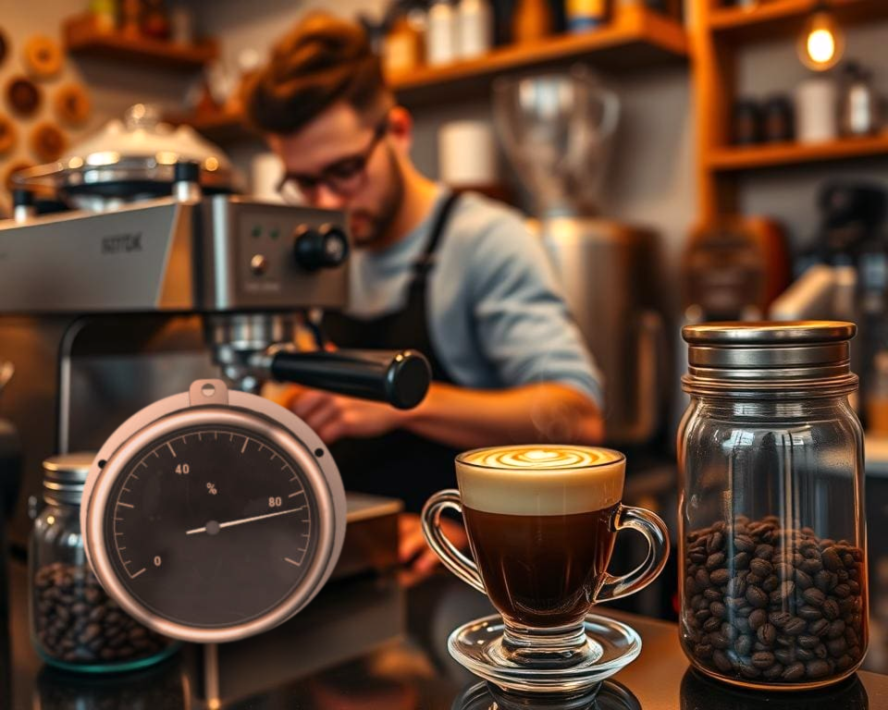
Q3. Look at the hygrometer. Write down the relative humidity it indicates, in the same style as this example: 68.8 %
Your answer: 84 %
